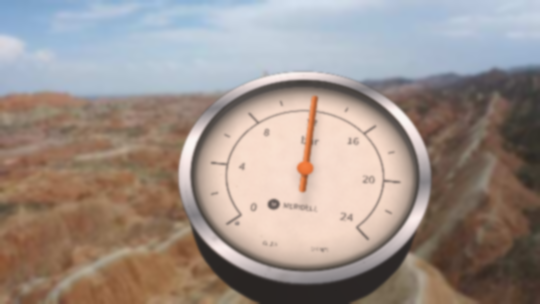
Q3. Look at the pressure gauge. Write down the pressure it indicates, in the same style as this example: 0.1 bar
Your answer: 12 bar
